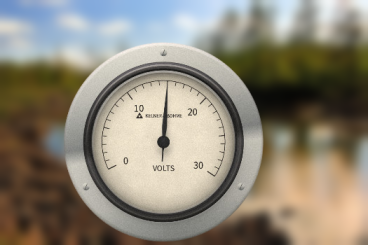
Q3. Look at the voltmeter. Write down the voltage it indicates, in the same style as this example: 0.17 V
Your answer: 15 V
